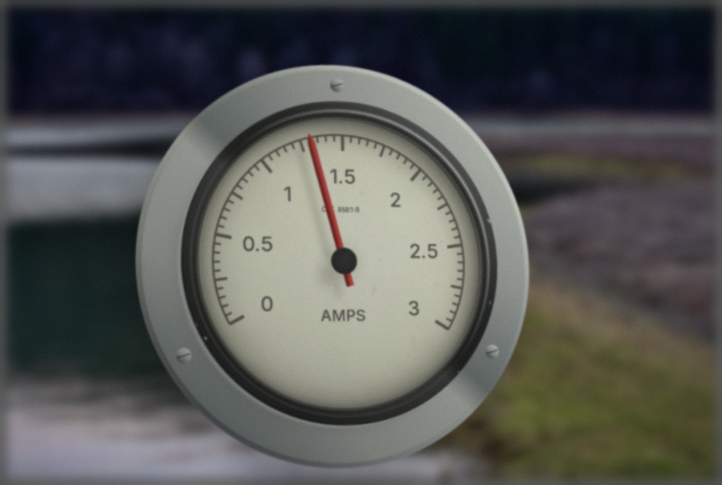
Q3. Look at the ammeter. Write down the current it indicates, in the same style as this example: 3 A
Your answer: 1.3 A
